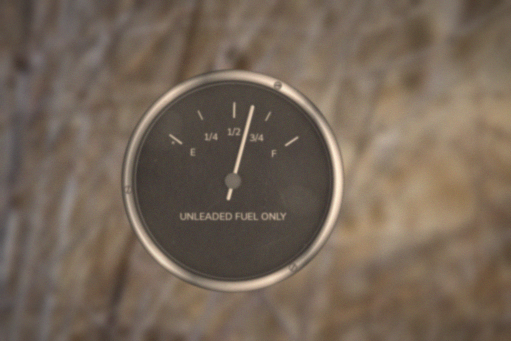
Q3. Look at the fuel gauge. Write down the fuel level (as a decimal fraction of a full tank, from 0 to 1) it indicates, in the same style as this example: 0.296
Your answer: 0.625
